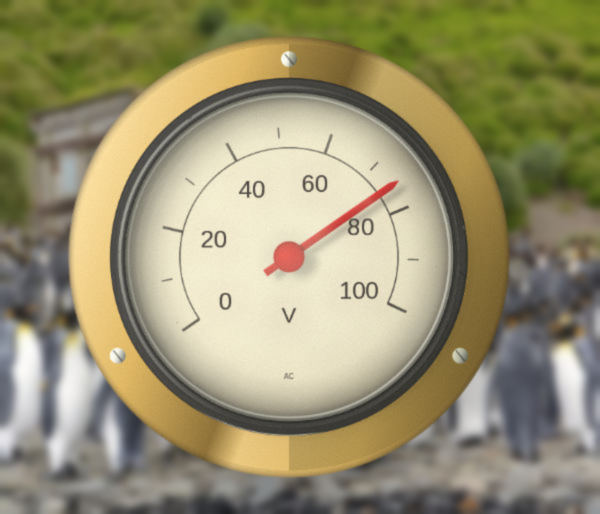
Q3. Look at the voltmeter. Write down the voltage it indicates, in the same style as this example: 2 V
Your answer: 75 V
